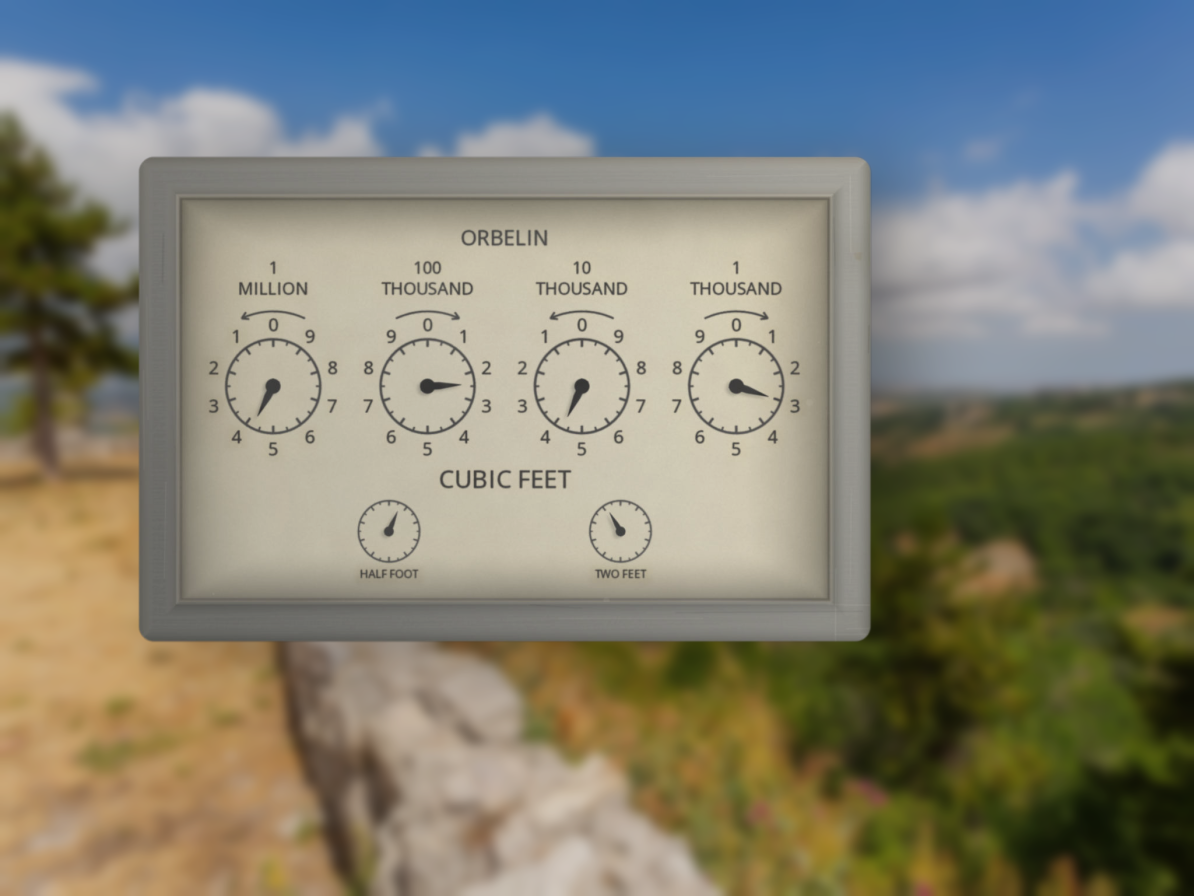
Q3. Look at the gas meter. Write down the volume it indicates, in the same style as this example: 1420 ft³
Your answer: 424300 ft³
